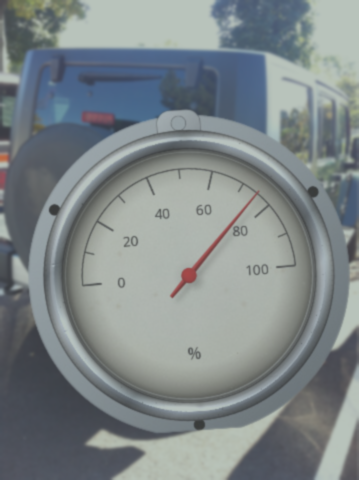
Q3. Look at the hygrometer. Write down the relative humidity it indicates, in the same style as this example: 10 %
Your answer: 75 %
